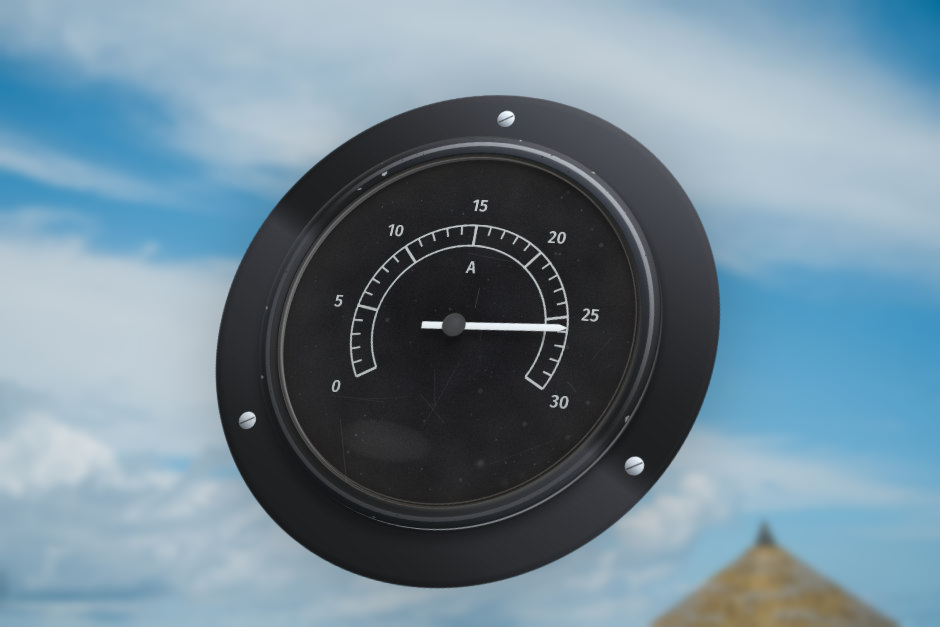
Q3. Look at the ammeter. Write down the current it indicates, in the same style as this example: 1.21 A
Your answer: 26 A
